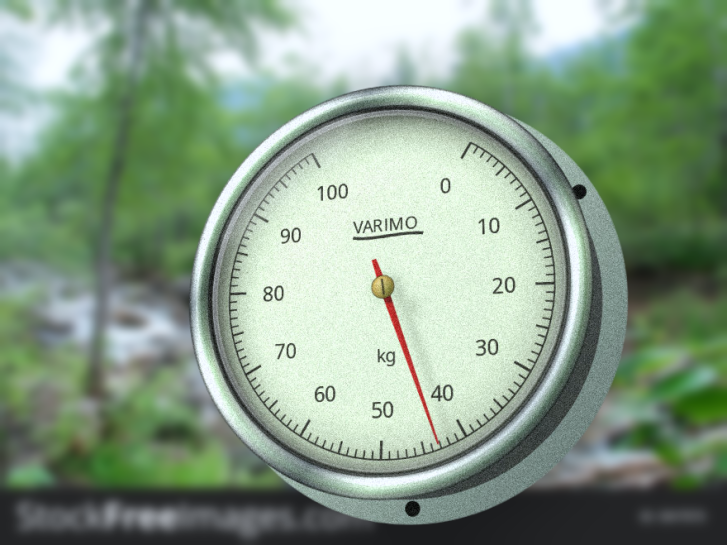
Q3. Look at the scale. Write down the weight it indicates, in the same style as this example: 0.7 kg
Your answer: 43 kg
